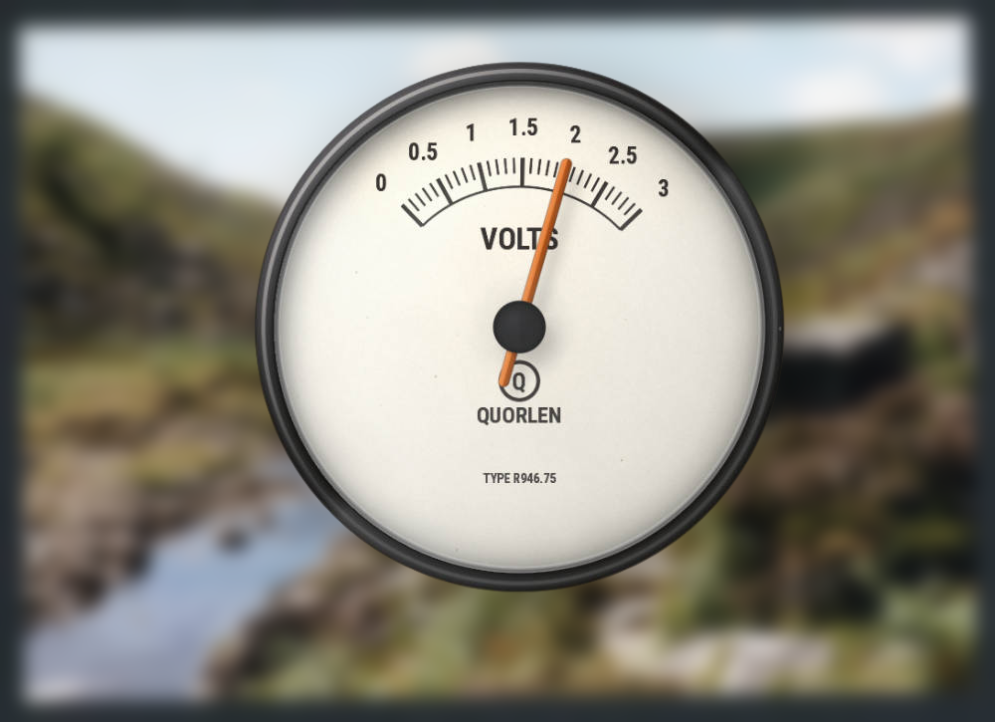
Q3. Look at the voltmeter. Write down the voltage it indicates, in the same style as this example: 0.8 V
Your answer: 2 V
